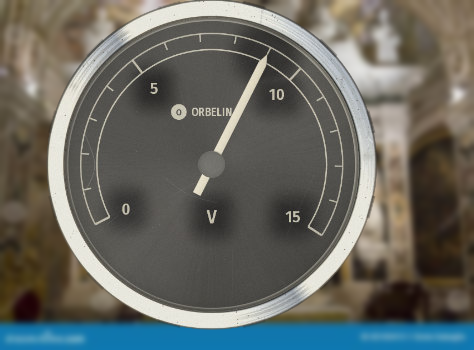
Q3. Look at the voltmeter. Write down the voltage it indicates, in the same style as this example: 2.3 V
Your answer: 9 V
